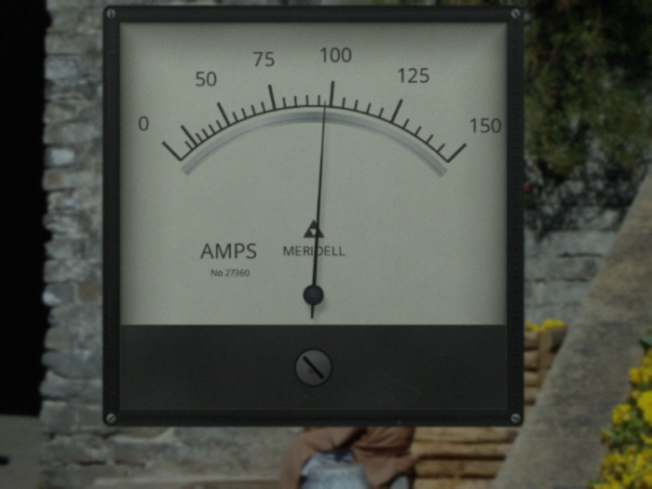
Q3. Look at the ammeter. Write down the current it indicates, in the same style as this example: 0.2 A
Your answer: 97.5 A
